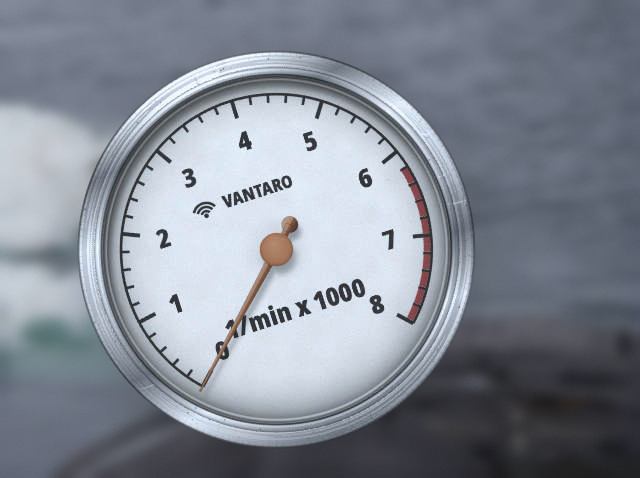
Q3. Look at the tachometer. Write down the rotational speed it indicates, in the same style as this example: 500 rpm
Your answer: 0 rpm
